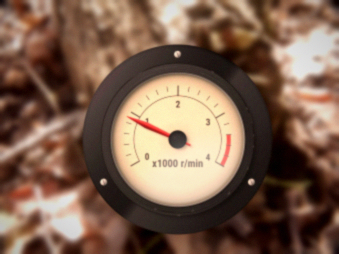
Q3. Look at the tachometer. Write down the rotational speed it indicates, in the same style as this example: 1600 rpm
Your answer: 900 rpm
